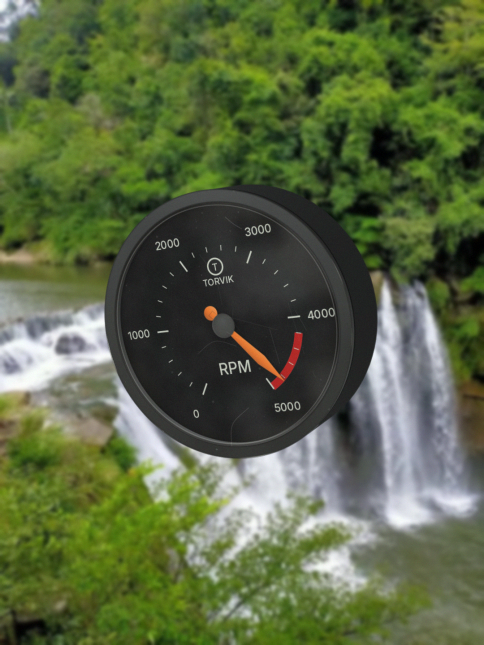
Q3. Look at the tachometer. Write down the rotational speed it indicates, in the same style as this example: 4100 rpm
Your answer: 4800 rpm
